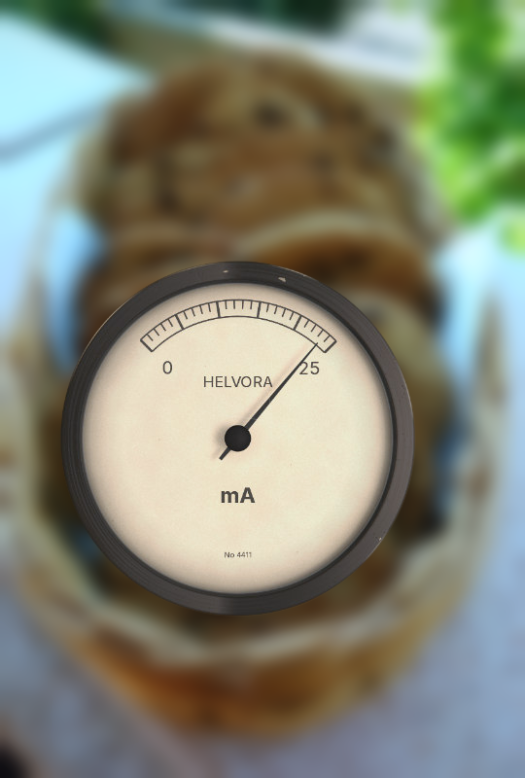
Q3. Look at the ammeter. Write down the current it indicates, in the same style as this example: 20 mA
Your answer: 23.5 mA
